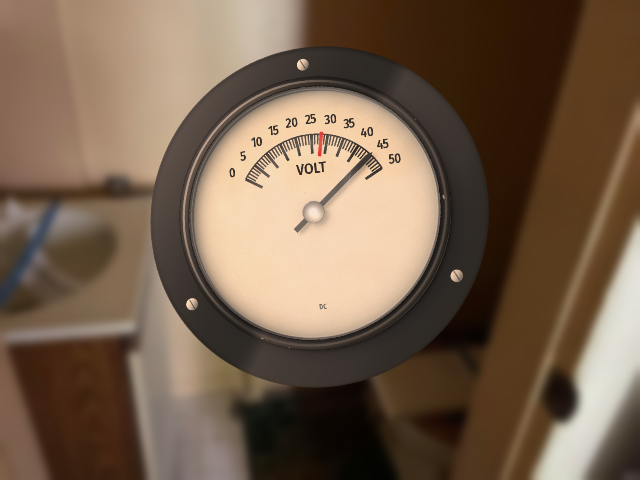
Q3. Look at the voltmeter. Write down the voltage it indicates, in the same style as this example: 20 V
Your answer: 45 V
